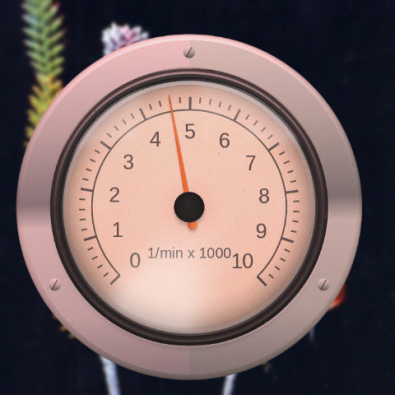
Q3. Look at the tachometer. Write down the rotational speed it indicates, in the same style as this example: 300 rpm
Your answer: 4600 rpm
